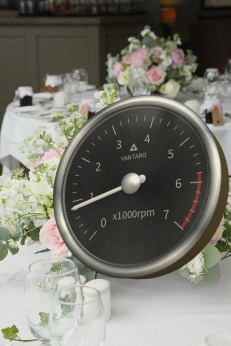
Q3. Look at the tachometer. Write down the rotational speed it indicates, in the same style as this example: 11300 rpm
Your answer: 800 rpm
